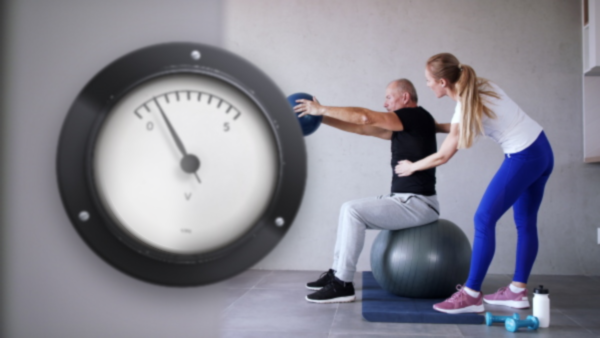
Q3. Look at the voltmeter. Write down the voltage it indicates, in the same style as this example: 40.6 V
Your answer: 1 V
